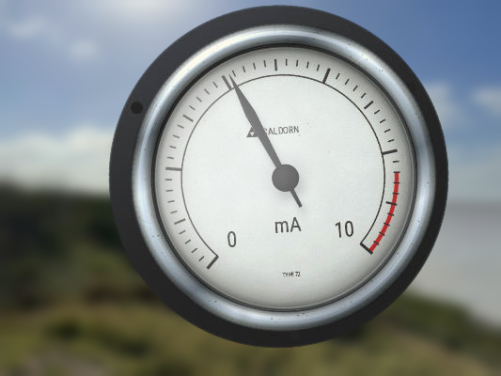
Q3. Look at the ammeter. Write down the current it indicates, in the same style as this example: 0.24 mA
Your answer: 4.1 mA
